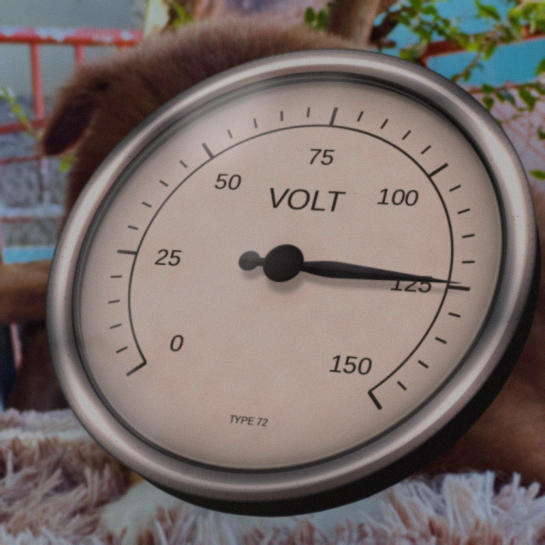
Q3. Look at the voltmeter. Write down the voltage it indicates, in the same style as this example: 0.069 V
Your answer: 125 V
